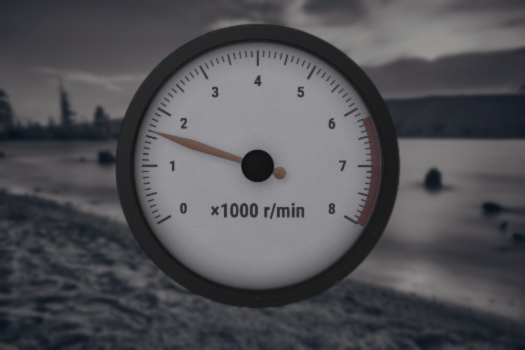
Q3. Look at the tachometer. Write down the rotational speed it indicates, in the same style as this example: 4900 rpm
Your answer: 1600 rpm
